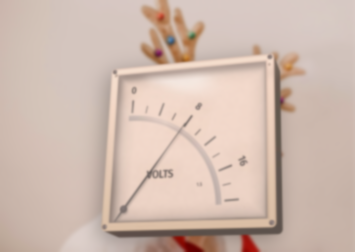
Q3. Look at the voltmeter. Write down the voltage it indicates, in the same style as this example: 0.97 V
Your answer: 8 V
